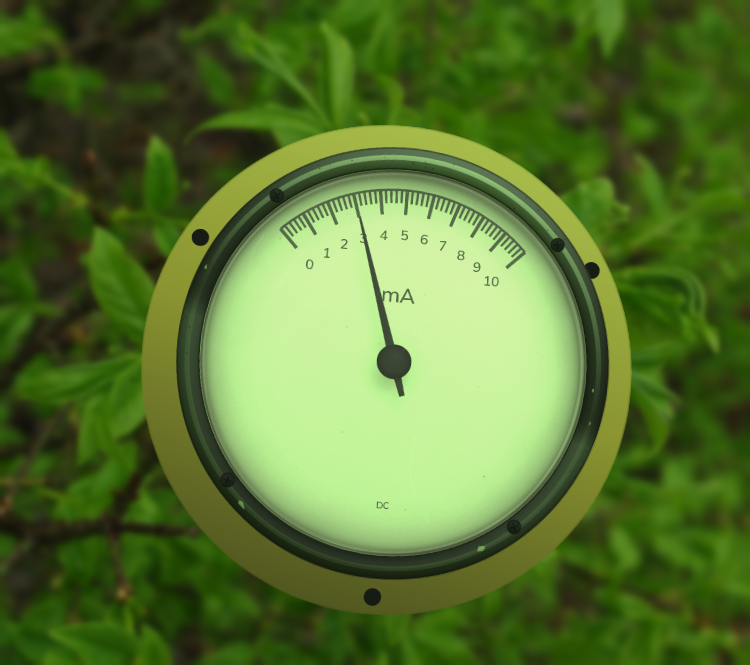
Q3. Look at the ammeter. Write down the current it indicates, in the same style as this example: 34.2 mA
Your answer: 3 mA
